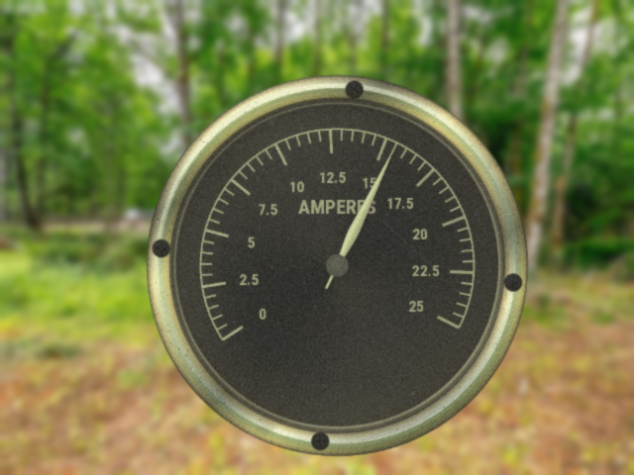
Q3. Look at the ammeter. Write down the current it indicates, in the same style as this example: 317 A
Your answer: 15.5 A
